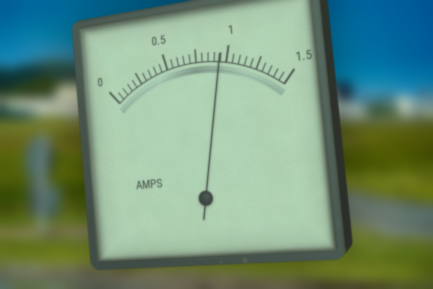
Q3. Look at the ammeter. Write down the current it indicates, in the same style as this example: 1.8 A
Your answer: 0.95 A
